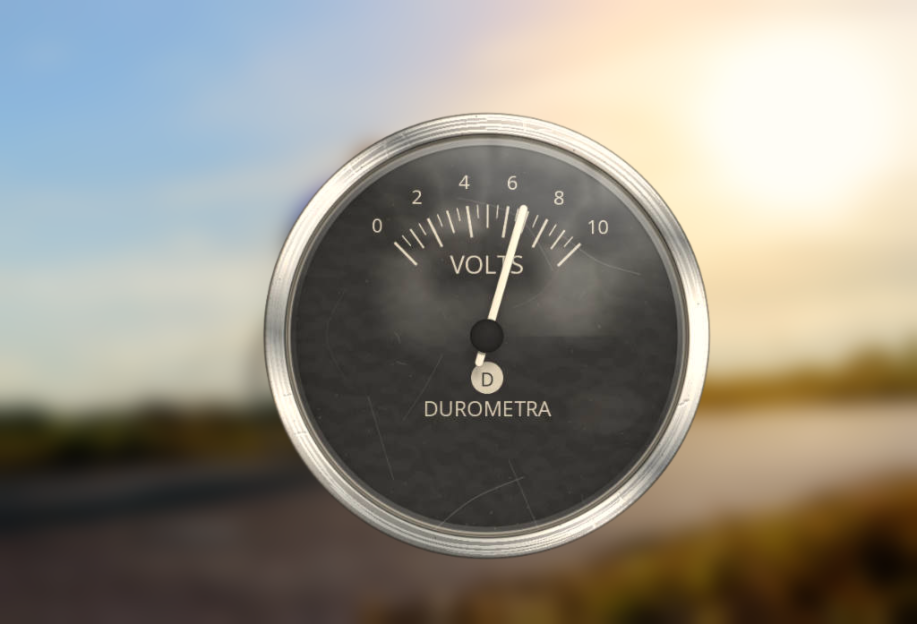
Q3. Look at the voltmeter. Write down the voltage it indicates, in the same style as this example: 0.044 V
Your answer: 6.75 V
